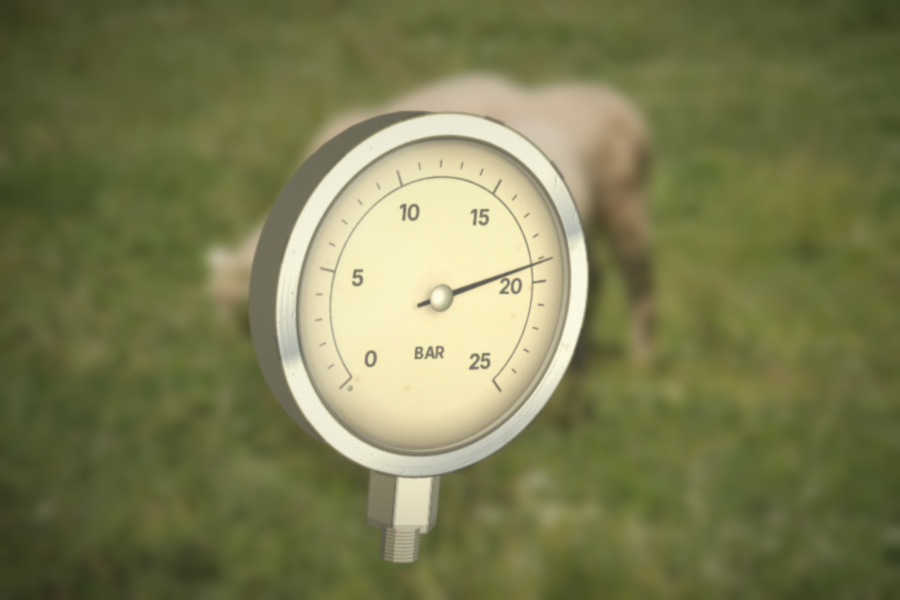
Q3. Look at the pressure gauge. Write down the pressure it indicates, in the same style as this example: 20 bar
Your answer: 19 bar
